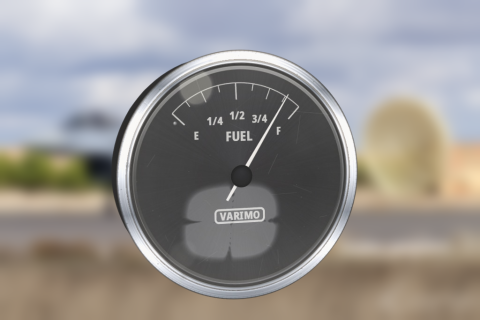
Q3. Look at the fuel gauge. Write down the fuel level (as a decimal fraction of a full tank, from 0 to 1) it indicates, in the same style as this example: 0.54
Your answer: 0.875
